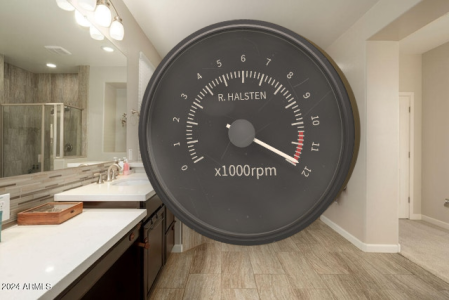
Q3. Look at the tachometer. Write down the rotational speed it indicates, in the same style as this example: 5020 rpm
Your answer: 11800 rpm
